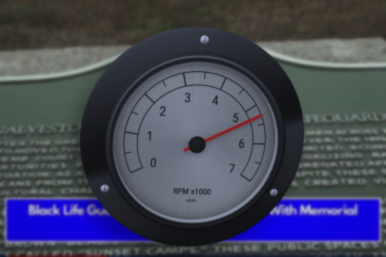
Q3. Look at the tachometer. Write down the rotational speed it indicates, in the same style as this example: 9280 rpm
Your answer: 5250 rpm
